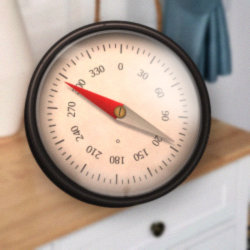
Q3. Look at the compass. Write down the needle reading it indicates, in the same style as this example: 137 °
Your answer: 295 °
